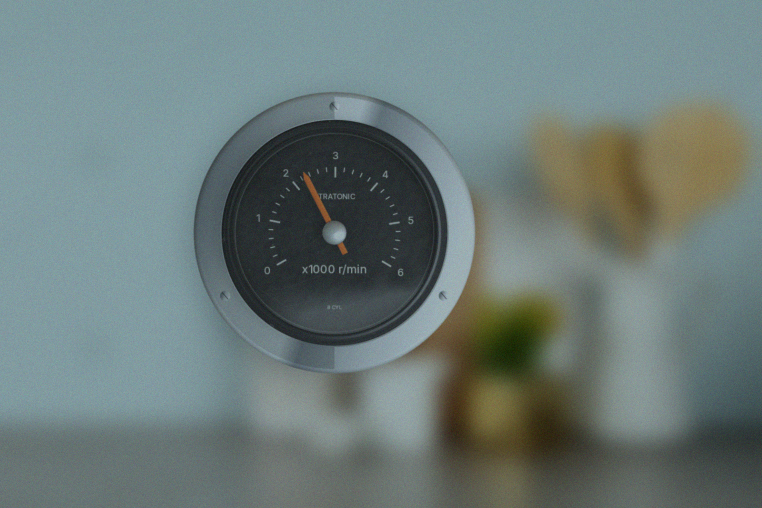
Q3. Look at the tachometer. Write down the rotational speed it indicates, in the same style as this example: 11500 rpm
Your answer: 2300 rpm
